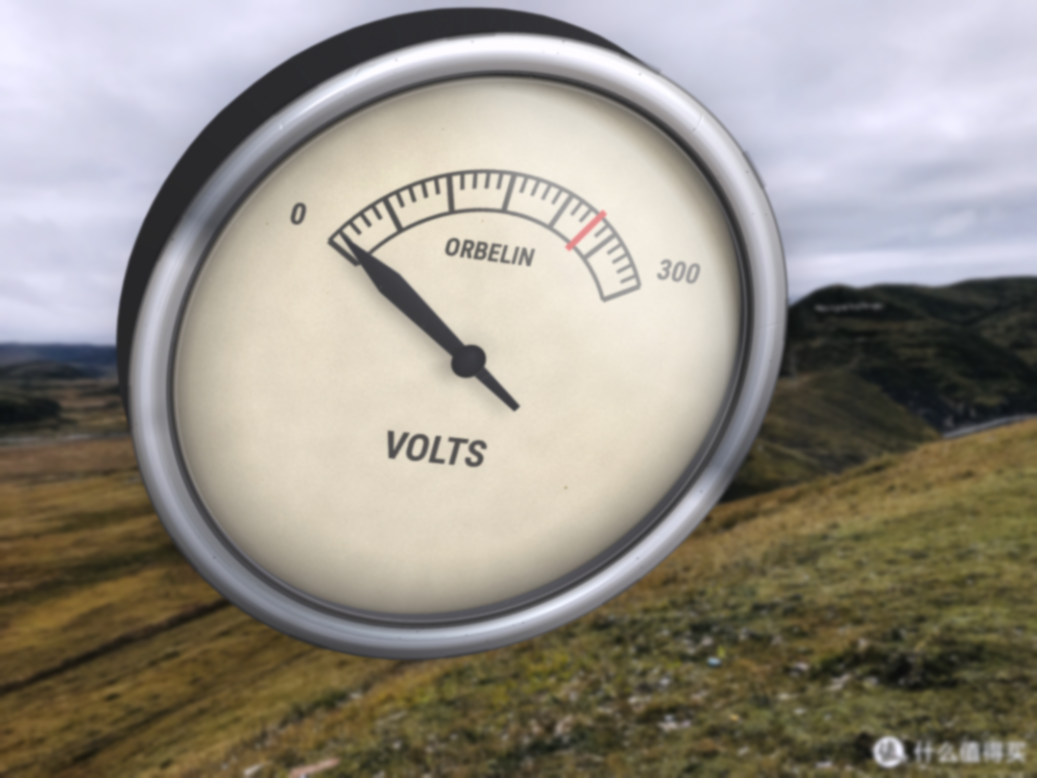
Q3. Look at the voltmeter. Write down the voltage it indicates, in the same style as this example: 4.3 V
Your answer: 10 V
